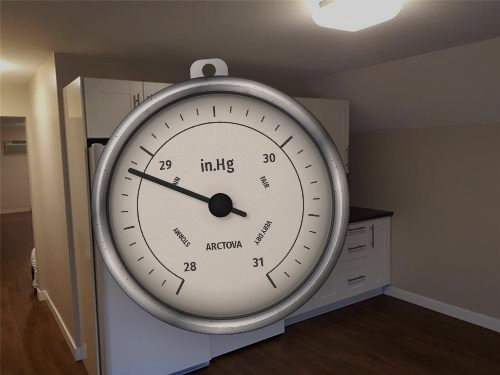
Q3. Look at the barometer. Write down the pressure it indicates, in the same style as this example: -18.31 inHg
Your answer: 28.85 inHg
